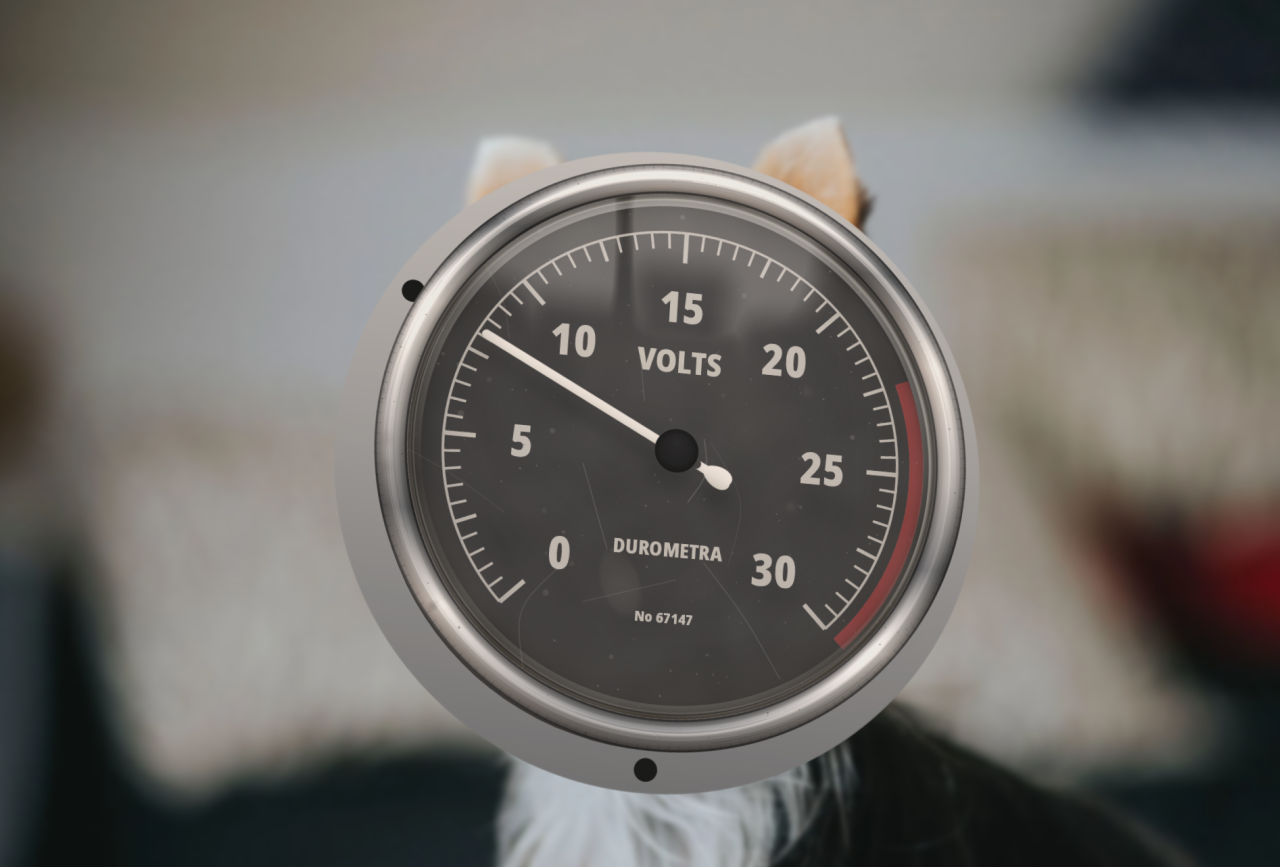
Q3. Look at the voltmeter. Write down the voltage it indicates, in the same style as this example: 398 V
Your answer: 8 V
